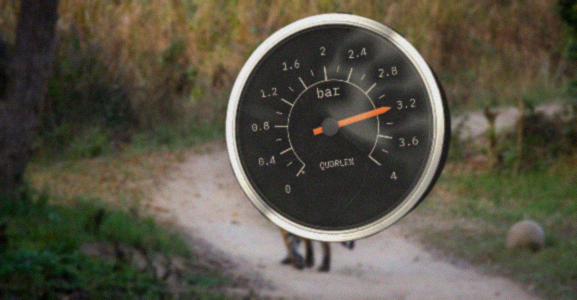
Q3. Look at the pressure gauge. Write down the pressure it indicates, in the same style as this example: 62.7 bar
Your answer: 3.2 bar
